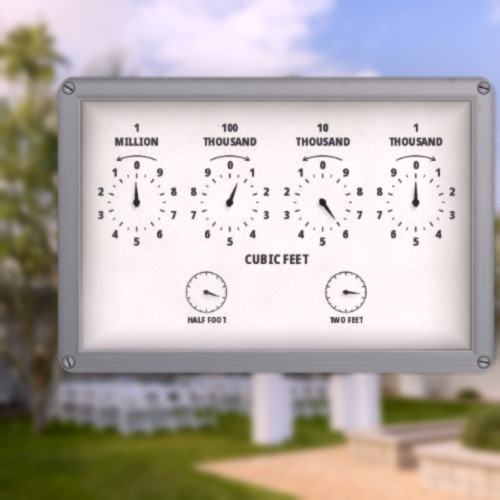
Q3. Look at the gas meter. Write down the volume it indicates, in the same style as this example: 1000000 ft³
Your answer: 6000 ft³
